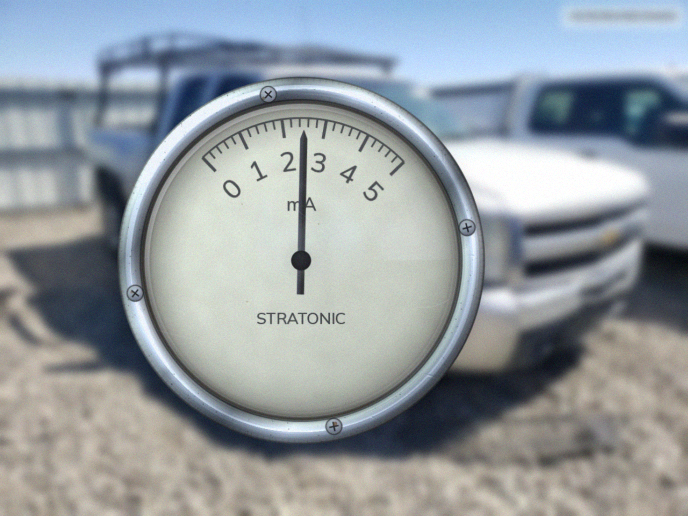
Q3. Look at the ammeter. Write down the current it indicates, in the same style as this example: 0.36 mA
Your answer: 2.5 mA
